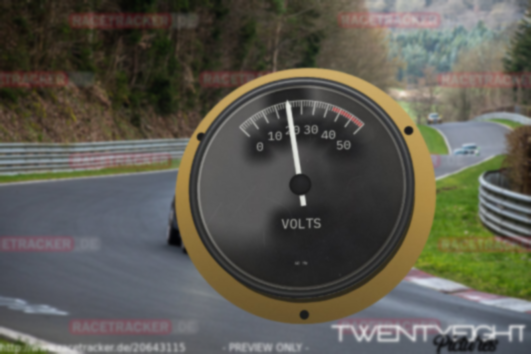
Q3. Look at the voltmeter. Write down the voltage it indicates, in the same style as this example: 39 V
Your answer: 20 V
